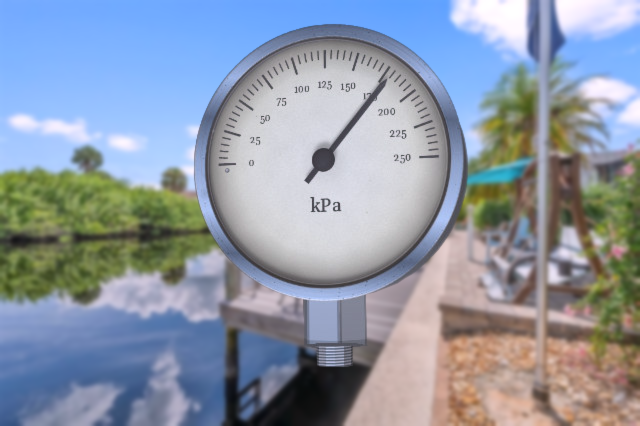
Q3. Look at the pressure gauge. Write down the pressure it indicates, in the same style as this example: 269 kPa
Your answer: 180 kPa
